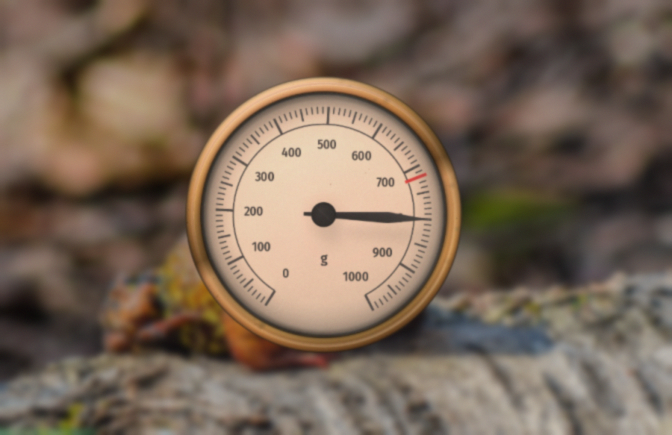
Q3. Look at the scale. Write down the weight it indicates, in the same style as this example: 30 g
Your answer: 800 g
